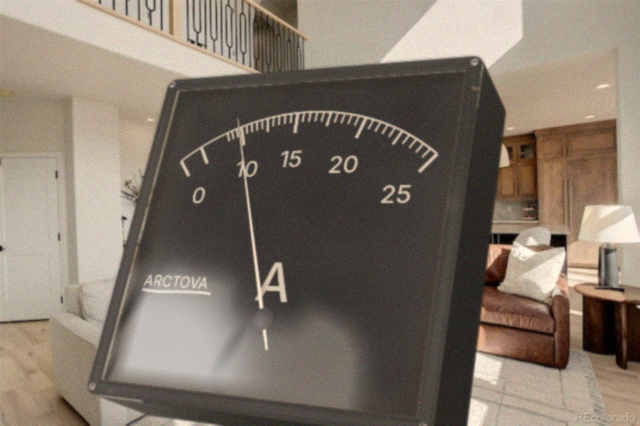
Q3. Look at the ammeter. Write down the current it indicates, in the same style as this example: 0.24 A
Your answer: 10 A
